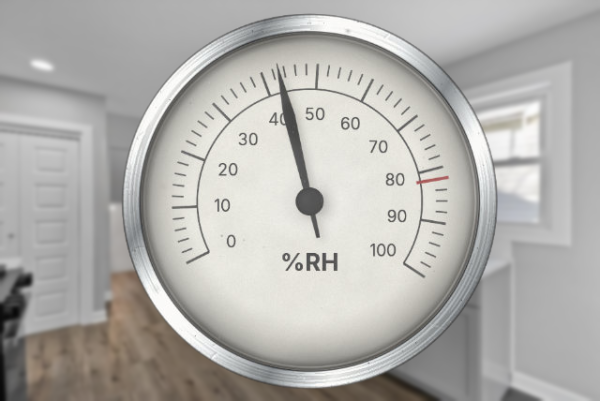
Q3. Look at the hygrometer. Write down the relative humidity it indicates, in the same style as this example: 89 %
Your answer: 43 %
